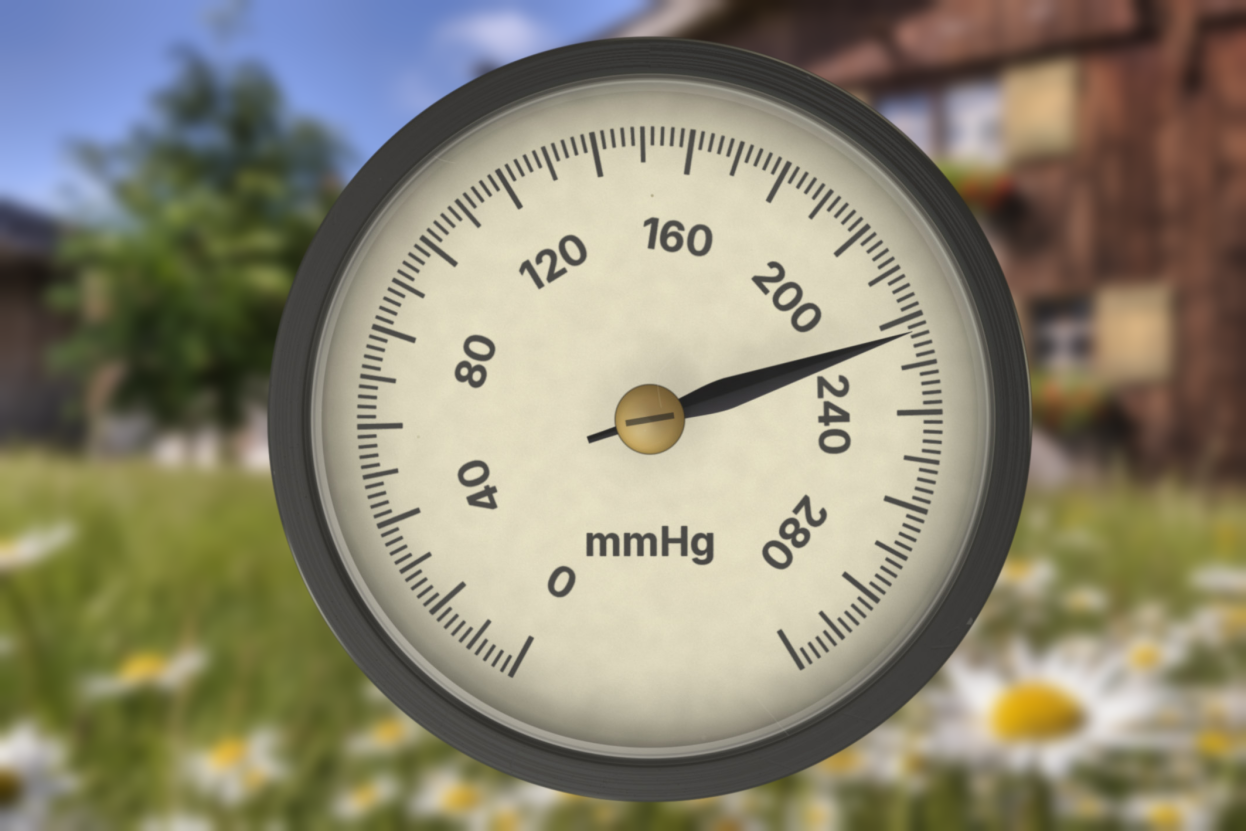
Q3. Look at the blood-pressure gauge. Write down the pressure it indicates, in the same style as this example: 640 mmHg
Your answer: 223 mmHg
